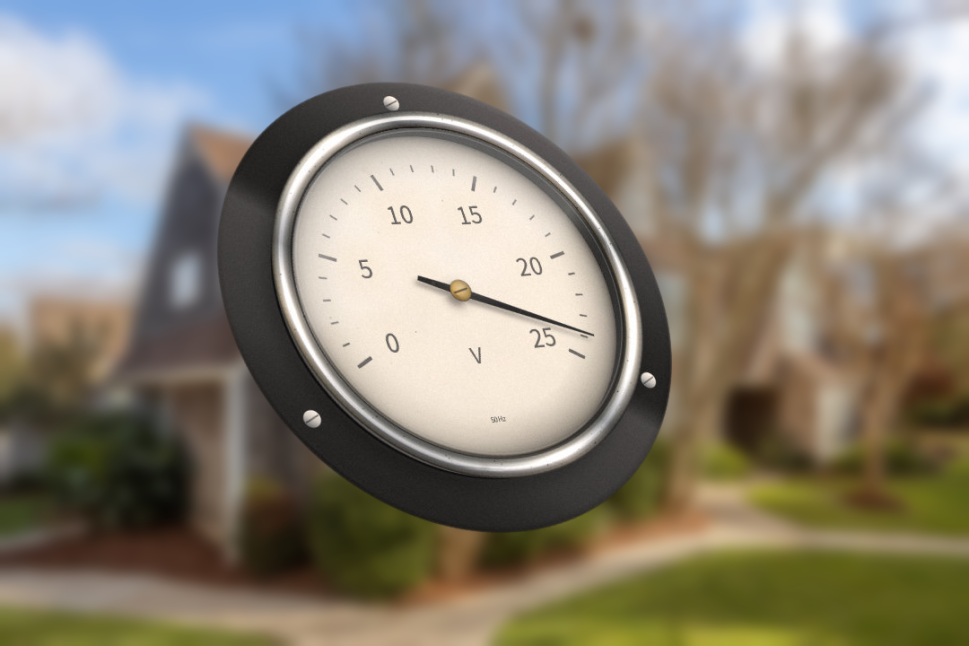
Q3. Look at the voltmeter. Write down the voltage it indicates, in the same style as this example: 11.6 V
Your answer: 24 V
